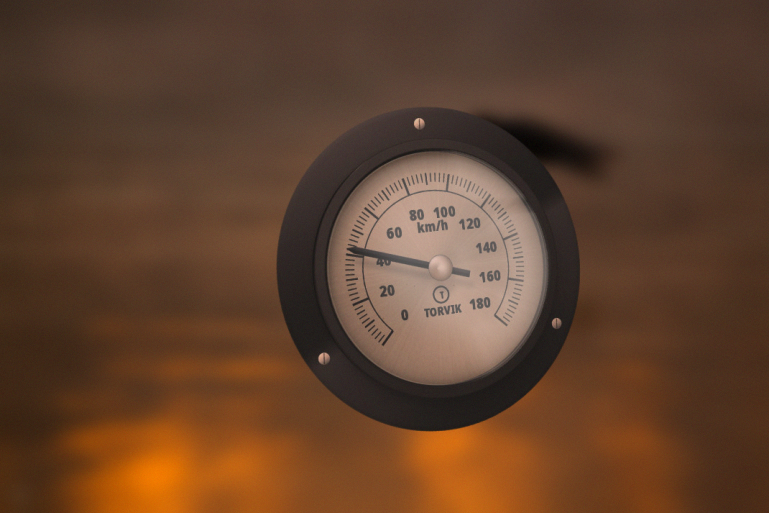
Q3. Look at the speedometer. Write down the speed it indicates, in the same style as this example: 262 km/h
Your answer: 42 km/h
